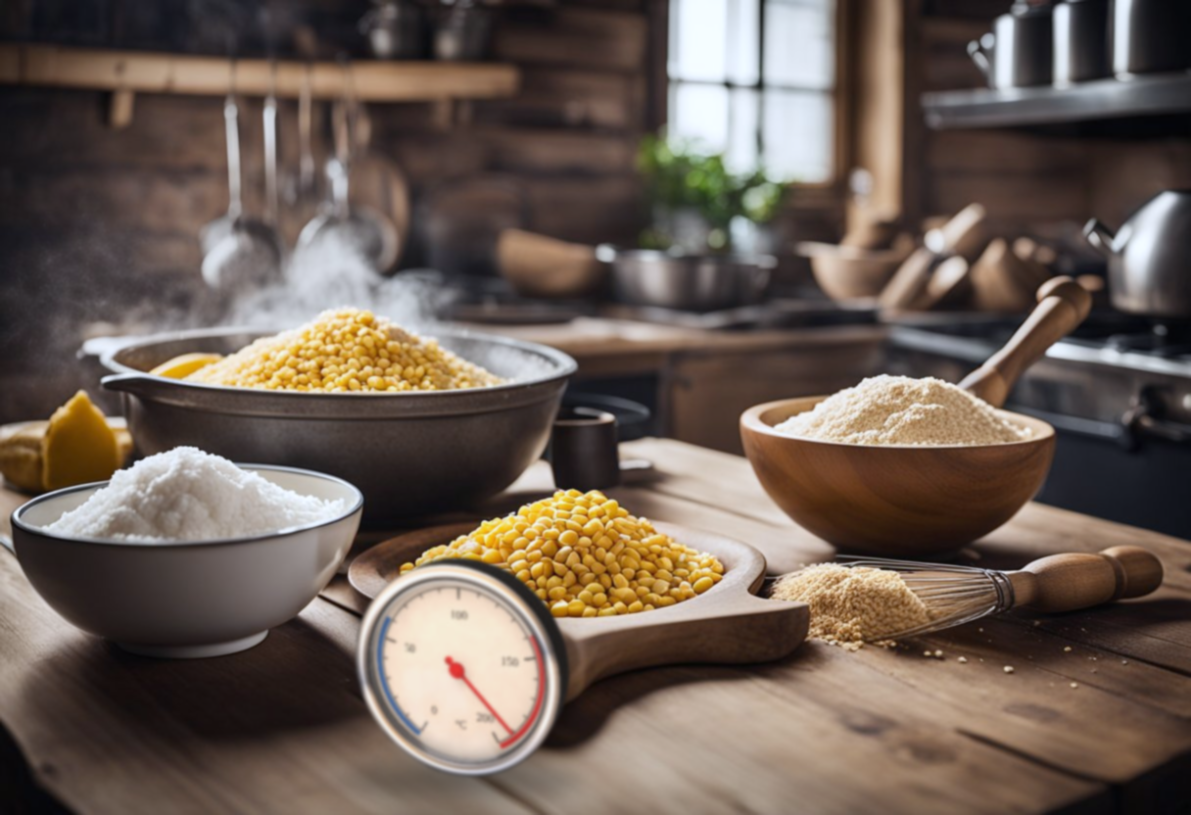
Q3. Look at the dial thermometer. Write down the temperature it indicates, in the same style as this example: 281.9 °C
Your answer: 190 °C
